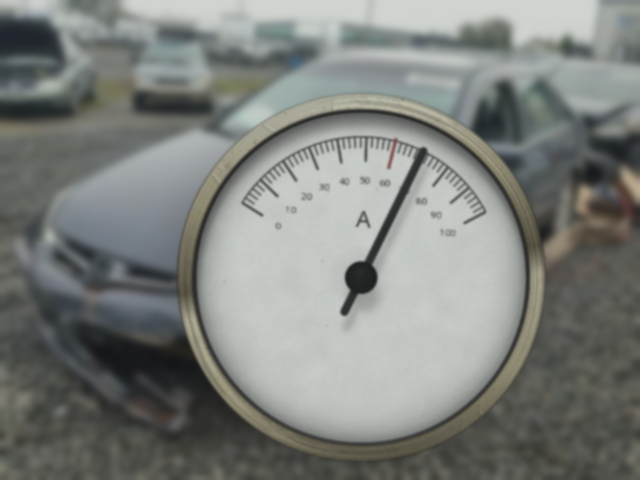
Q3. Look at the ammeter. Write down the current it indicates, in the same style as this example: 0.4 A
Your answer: 70 A
